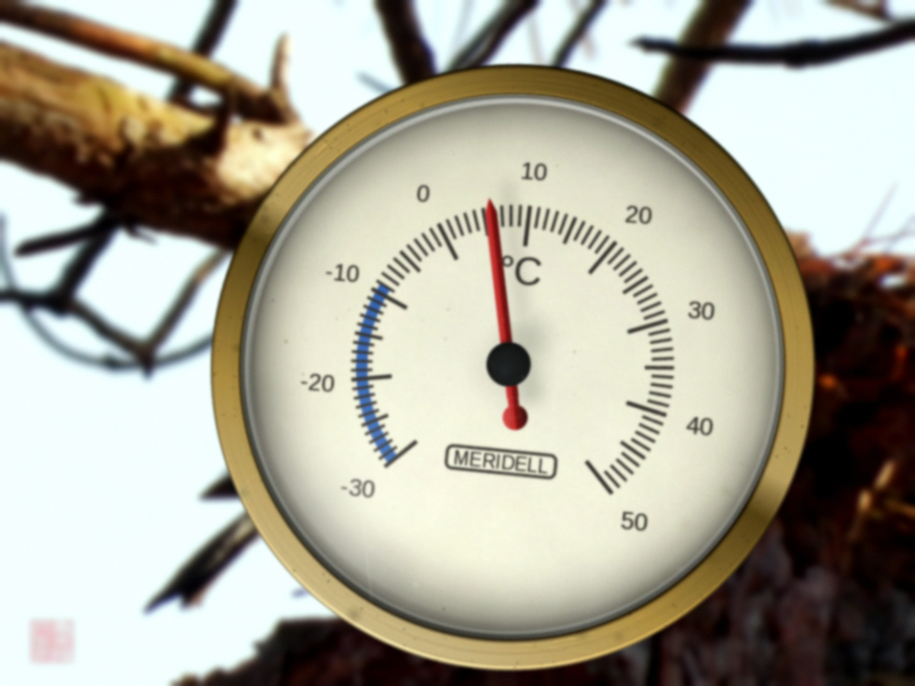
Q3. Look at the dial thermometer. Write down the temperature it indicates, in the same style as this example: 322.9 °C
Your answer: 6 °C
